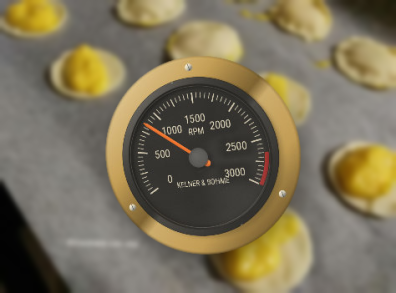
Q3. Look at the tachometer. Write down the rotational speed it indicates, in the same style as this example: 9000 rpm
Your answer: 850 rpm
